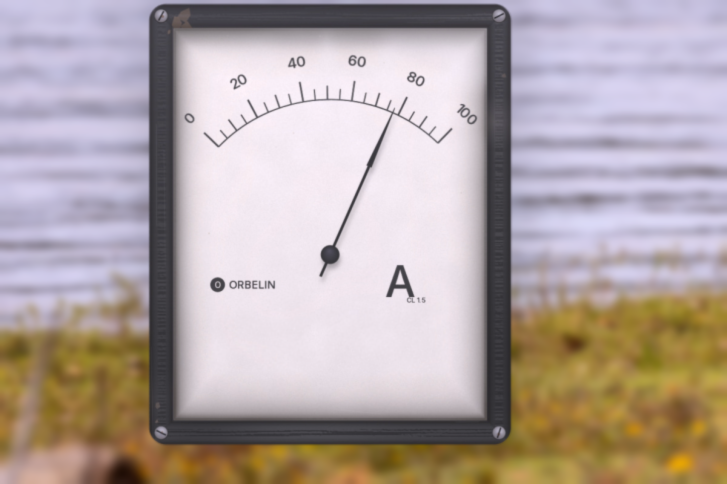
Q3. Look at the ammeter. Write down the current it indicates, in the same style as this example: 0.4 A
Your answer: 77.5 A
